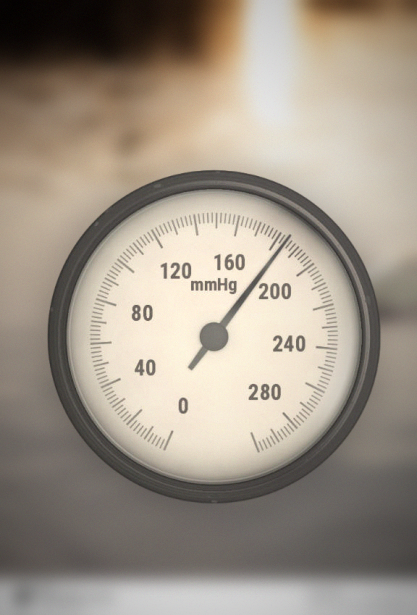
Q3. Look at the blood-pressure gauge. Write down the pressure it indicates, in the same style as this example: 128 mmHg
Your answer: 184 mmHg
